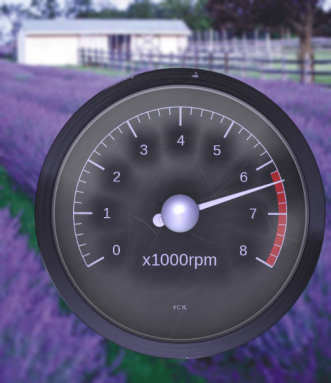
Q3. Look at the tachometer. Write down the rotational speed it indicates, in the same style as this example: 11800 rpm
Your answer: 6400 rpm
